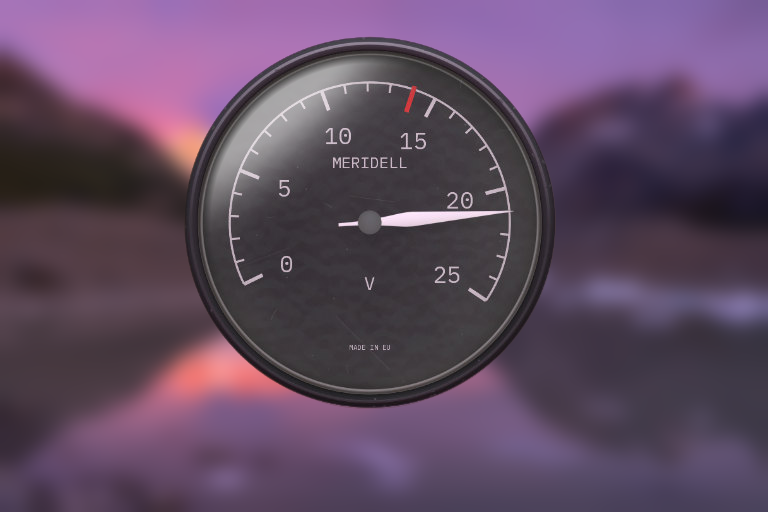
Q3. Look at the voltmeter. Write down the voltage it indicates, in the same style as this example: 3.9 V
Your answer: 21 V
